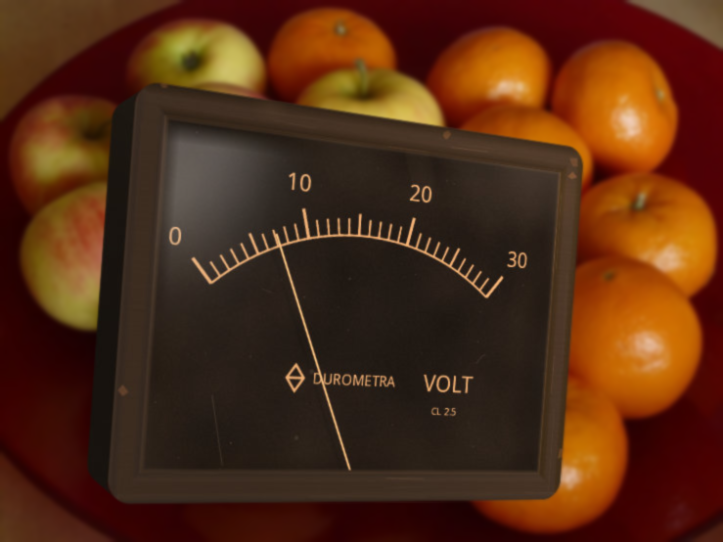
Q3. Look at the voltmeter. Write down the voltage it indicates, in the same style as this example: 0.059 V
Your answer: 7 V
